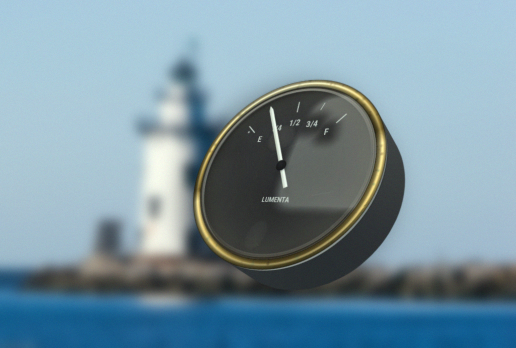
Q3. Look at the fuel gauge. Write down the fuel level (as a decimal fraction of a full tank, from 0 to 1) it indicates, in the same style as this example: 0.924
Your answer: 0.25
